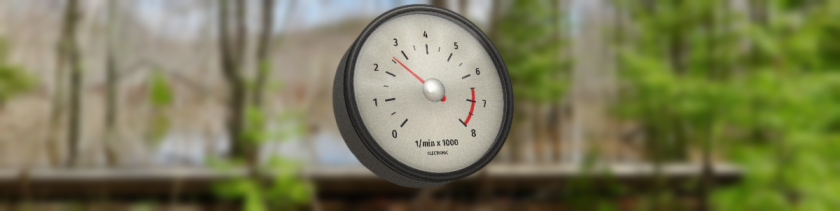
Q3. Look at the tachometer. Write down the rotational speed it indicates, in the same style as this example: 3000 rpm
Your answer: 2500 rpm
